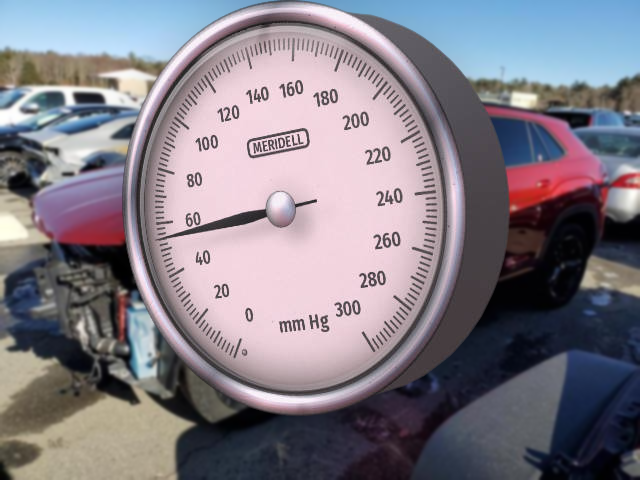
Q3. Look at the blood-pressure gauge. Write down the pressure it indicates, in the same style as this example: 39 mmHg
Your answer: 54 mmHg
